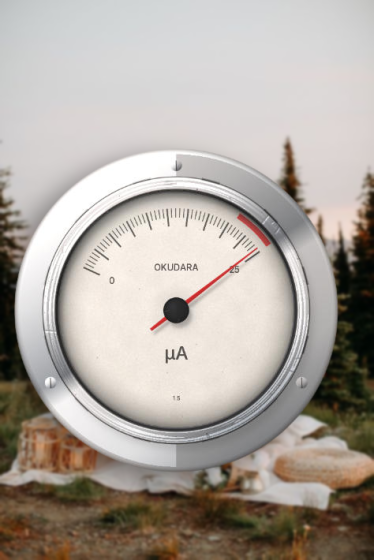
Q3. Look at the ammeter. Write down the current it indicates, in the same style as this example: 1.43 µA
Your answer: 24.5 µA
